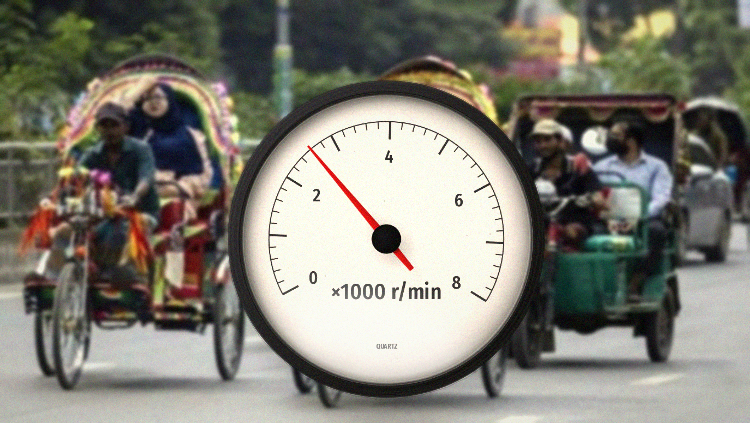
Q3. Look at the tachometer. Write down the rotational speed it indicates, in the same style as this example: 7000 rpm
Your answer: 2600 rpm
